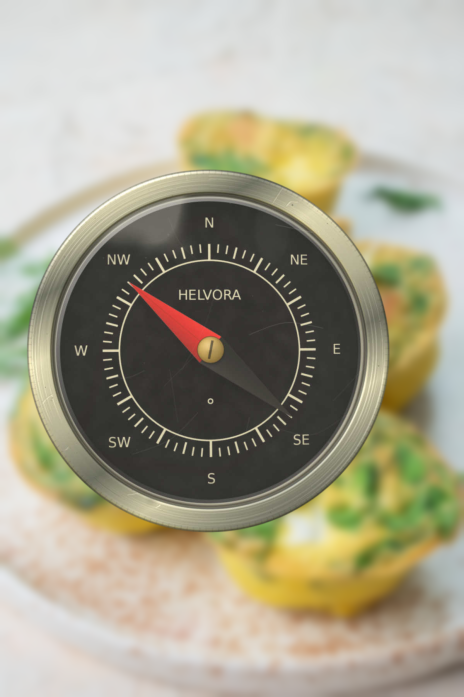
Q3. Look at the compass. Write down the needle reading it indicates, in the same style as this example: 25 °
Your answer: 310 °
